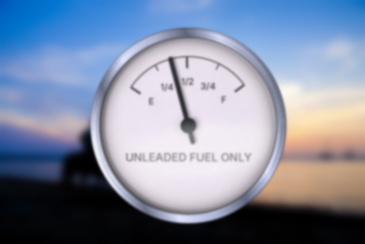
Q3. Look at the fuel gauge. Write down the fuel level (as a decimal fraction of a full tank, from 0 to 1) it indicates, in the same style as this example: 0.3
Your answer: 0.375
